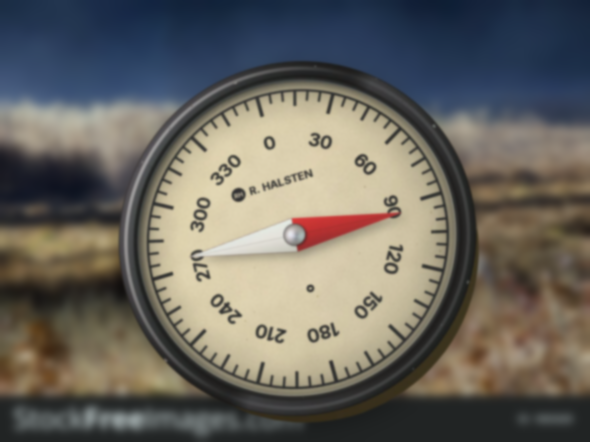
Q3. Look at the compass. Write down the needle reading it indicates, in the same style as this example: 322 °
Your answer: 95 °
